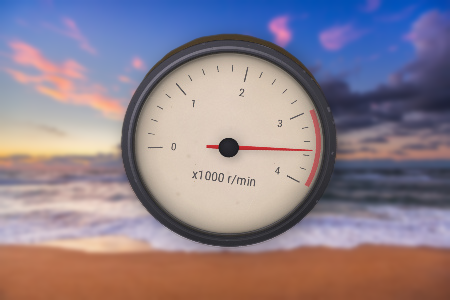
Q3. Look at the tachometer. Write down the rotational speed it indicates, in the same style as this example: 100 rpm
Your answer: 3500 rpm
